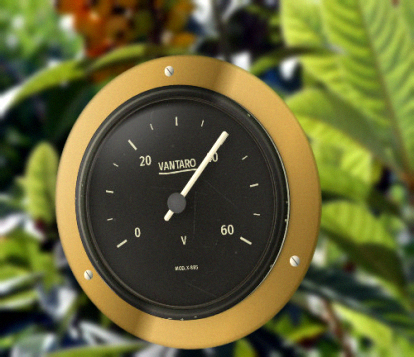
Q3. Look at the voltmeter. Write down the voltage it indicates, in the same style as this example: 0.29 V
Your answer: 40 V
